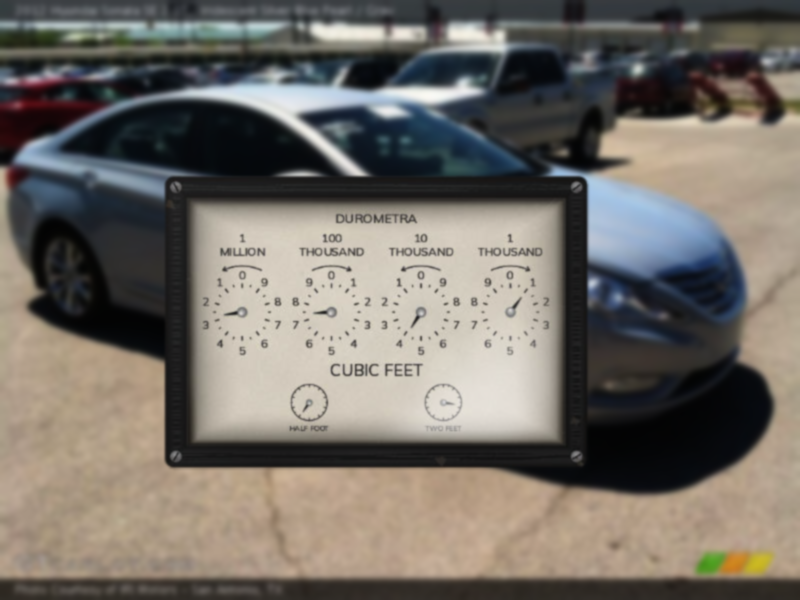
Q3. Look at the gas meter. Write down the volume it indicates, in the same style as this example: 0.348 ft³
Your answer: 274100 ft³
